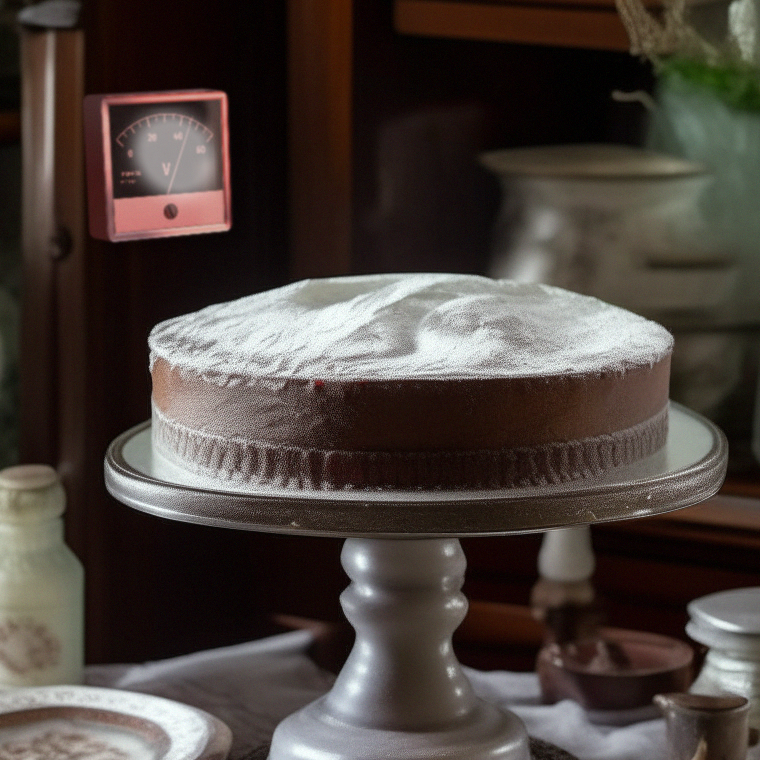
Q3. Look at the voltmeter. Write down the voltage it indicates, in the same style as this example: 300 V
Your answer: 45 V
